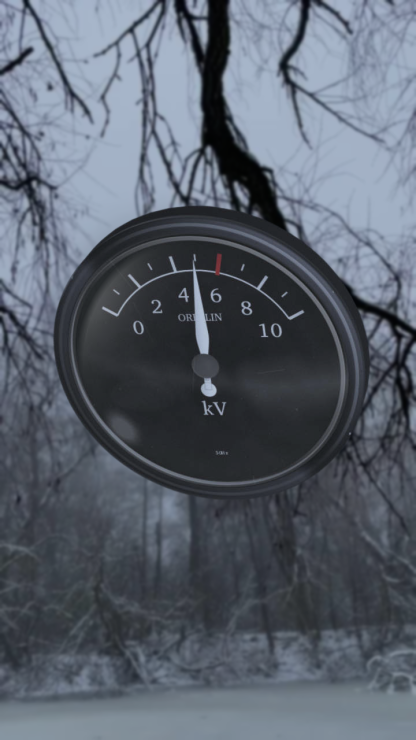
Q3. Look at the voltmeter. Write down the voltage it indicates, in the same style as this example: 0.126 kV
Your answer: 5 kV
